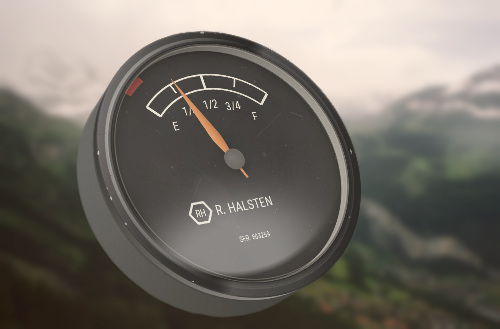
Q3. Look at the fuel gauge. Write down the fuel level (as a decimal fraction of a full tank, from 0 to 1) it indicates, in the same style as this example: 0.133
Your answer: 0.25
